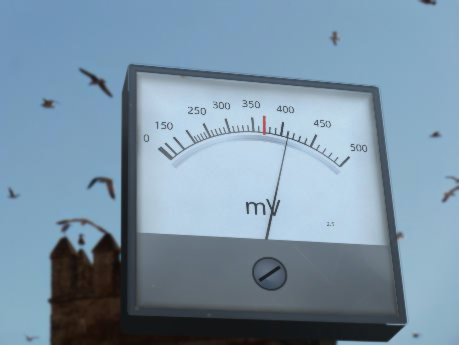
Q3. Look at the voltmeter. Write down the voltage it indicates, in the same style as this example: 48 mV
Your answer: 410 mV
